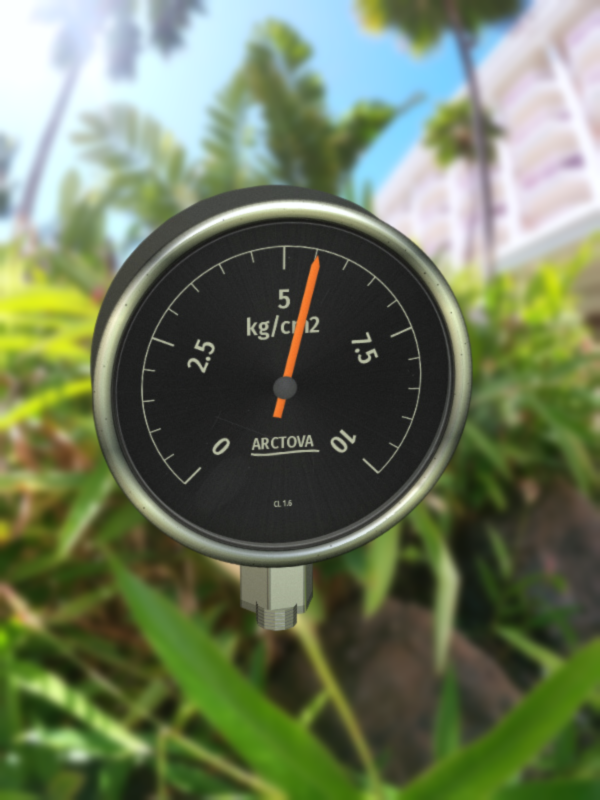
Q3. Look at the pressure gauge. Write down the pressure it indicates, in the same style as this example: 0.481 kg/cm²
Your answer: 5.5 kg/cm²
